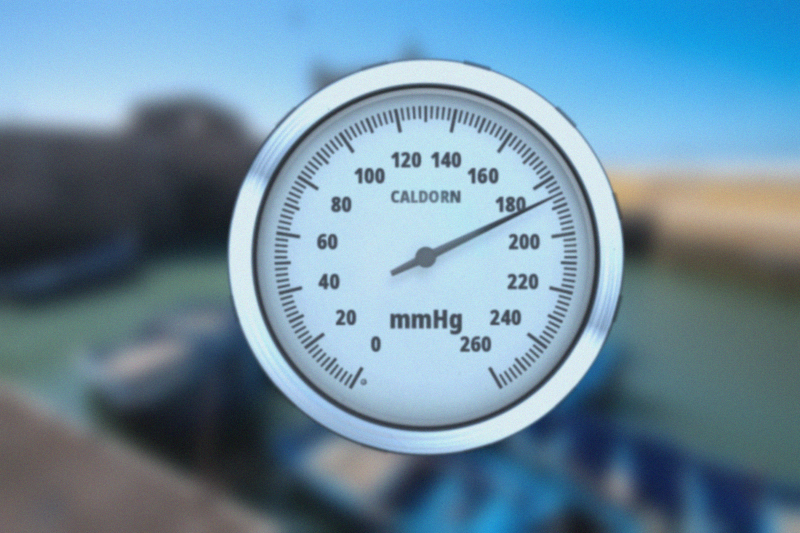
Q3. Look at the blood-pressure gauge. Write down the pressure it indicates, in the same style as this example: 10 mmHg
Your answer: 186 mmHg
